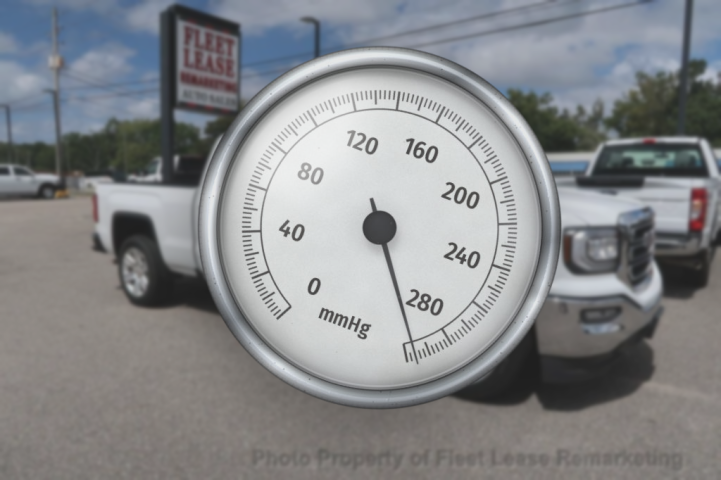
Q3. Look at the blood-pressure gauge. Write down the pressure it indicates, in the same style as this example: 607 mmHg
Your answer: 296 mmHg
